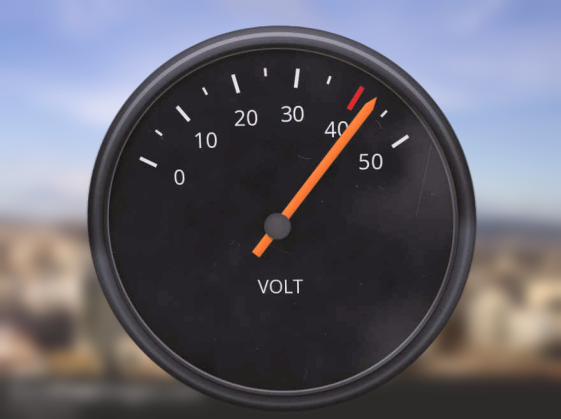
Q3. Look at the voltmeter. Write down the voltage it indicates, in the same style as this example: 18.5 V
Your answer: 42.5 V
